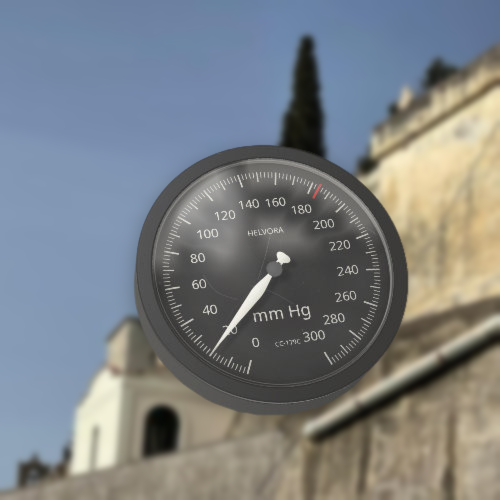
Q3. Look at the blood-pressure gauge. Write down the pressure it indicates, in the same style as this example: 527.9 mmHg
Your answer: 20 mmHg
